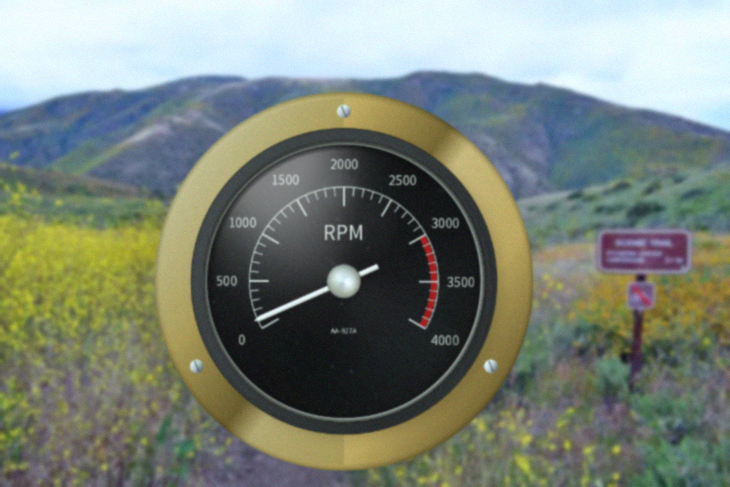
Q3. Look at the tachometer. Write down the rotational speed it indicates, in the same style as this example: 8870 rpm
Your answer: 100 rpm
